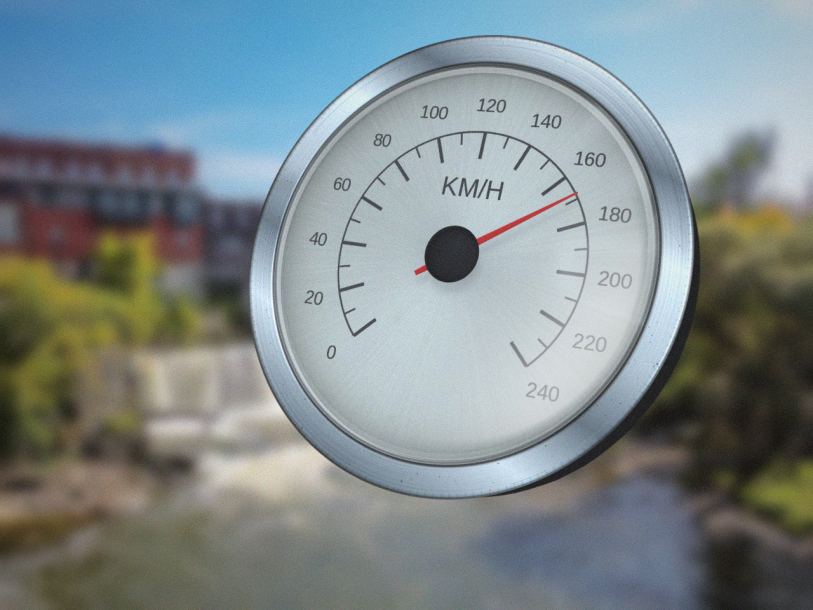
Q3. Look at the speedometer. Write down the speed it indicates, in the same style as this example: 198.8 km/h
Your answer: 170 km/h
